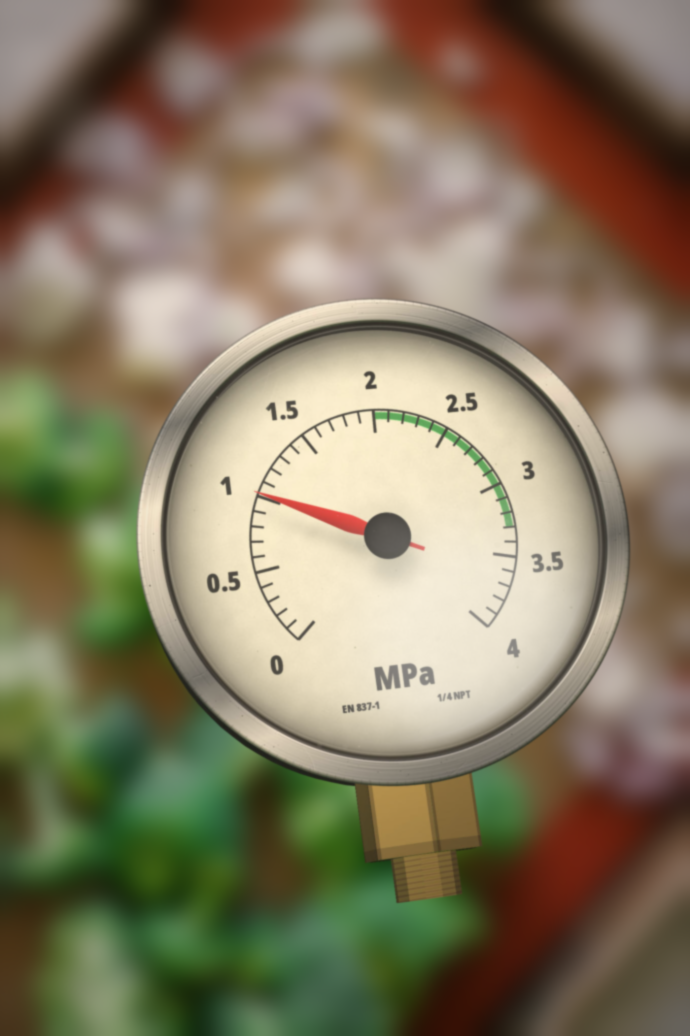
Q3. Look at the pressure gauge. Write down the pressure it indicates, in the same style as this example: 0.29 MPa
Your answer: 1 MPa
